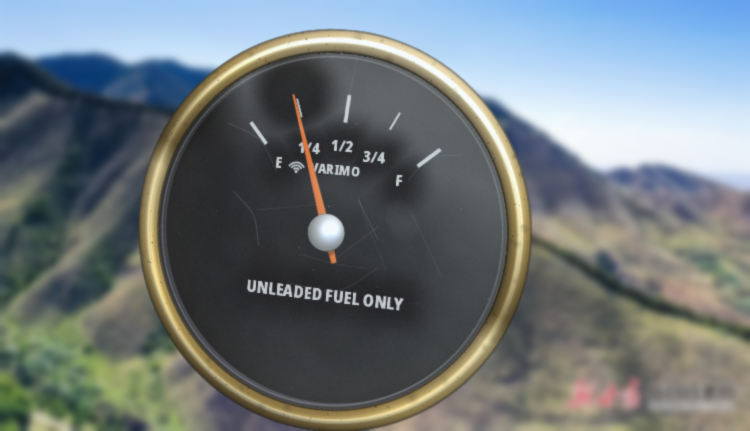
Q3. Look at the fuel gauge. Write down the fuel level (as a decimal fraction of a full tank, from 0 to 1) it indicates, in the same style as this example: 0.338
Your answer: 0.25
